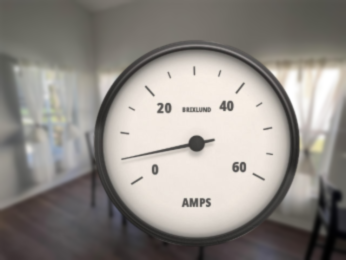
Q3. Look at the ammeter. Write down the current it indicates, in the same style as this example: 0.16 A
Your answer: 5 A
